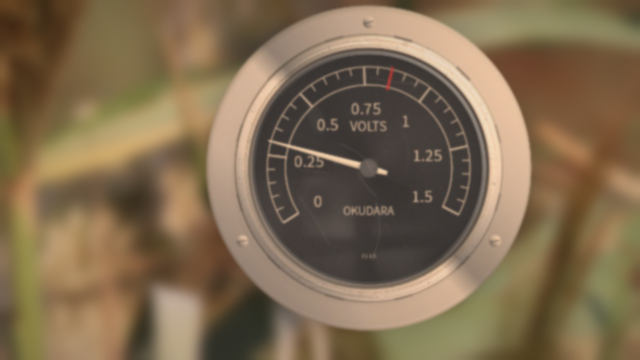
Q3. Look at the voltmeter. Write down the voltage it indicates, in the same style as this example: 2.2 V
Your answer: 0.3 V
